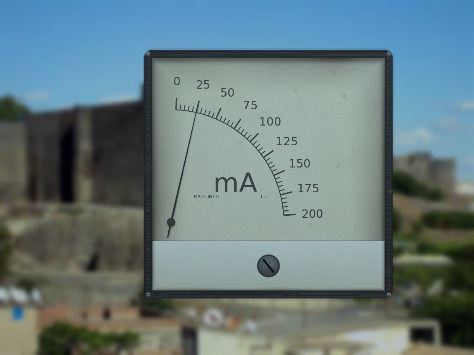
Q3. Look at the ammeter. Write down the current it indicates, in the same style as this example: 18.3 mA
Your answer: 25 mA
